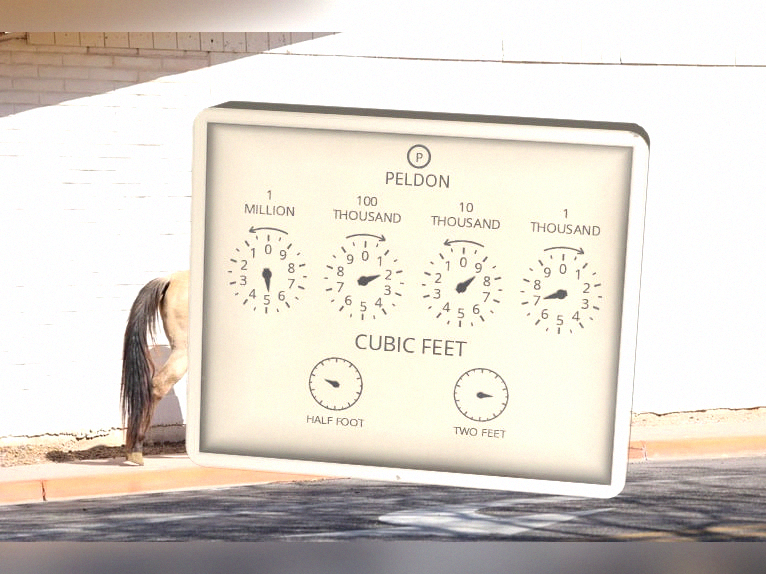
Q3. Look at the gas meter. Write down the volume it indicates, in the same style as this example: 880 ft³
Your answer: 518700 ft³
